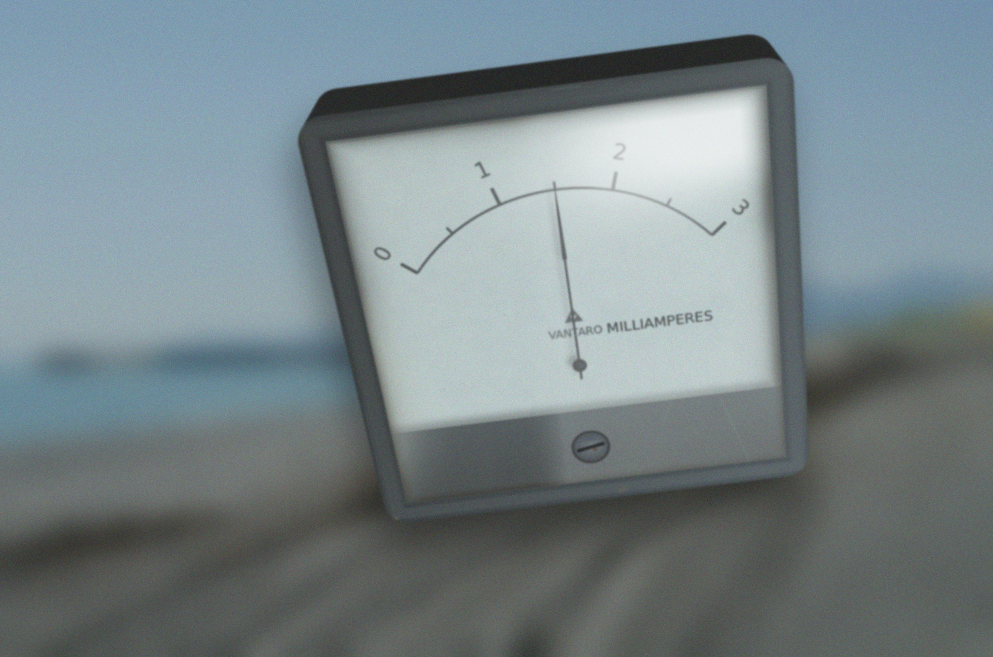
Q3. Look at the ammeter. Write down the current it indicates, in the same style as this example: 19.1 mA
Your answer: 1.5 mA
